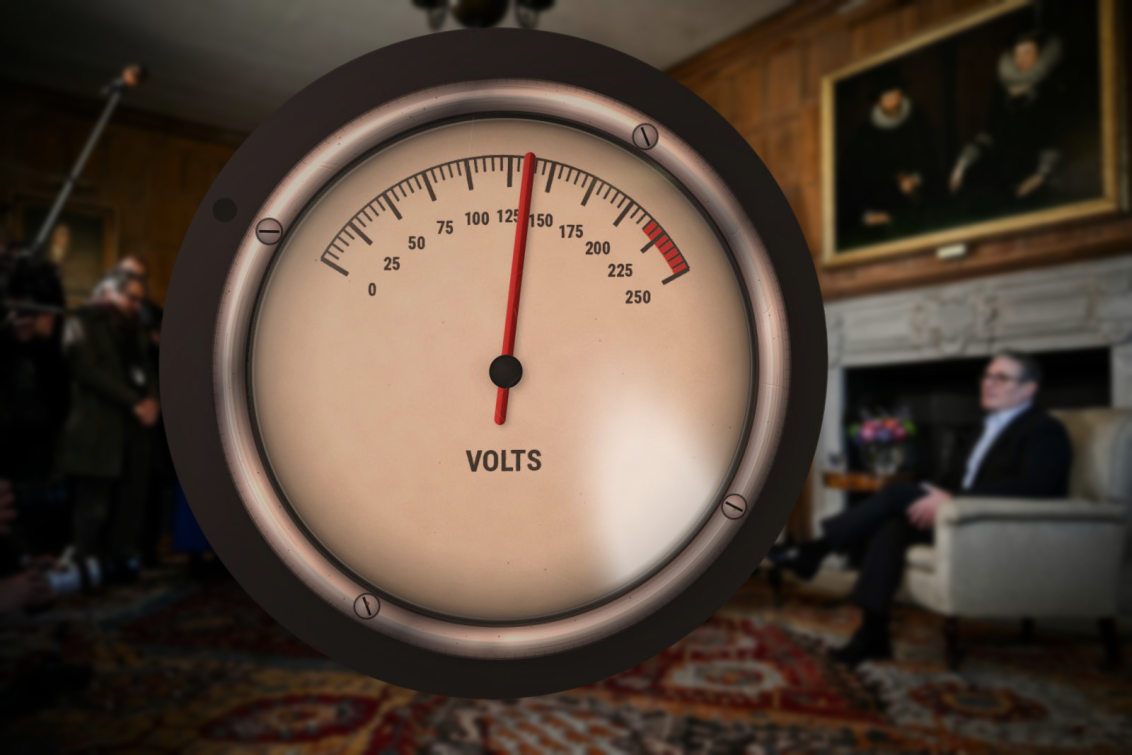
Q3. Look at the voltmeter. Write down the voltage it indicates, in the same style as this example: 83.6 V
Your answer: 135 V
